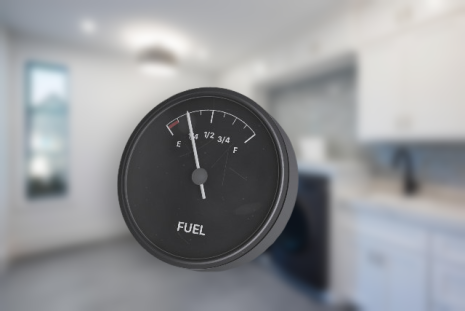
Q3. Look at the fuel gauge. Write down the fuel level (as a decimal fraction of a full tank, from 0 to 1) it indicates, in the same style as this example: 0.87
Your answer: 0.25
